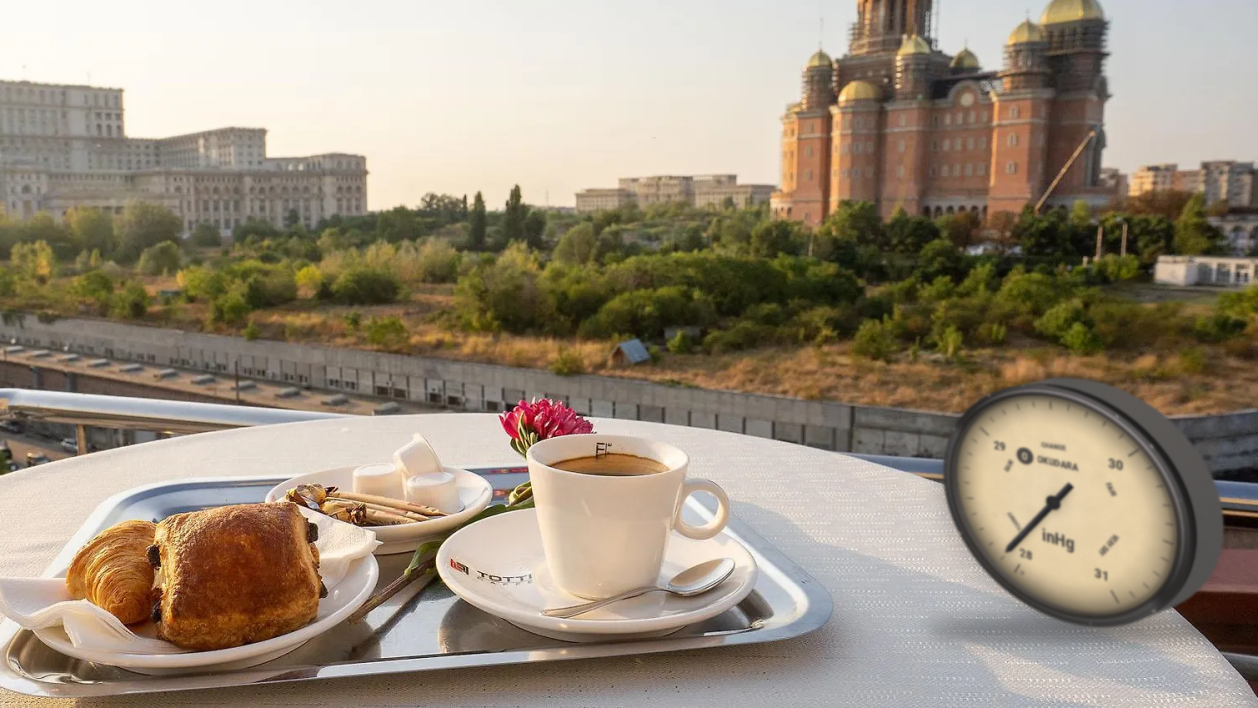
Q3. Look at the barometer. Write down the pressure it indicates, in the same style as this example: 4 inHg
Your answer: 28.1 inHg
